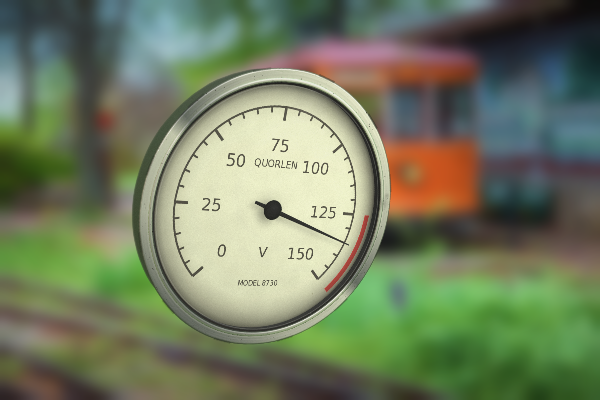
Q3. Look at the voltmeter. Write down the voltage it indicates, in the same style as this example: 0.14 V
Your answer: 135 V
